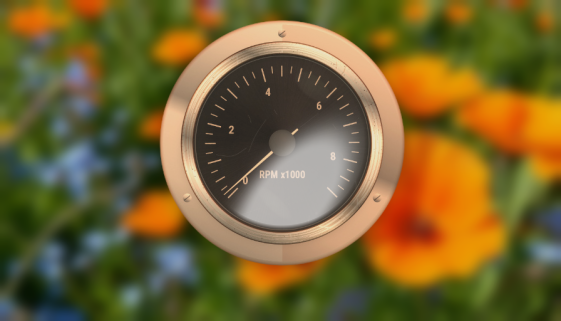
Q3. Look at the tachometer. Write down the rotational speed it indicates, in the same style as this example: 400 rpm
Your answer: 125 rpm
